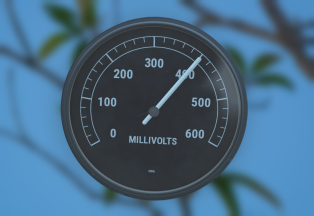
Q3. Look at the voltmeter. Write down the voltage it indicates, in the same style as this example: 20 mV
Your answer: 400 mV
